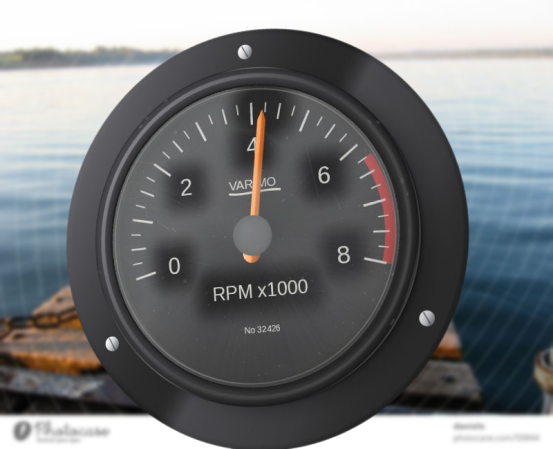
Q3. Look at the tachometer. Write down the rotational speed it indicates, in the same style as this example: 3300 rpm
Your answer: 4250 rpm
